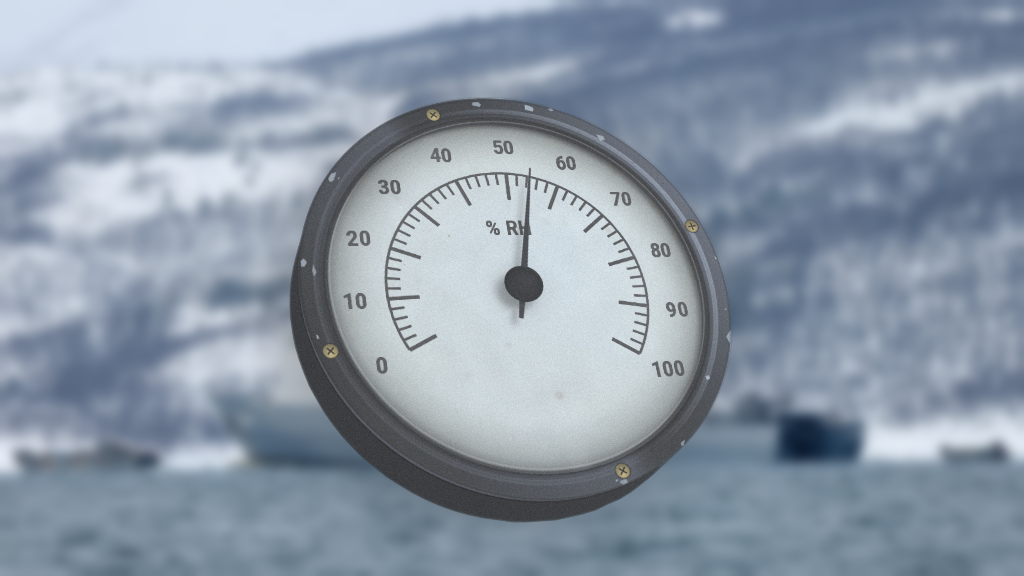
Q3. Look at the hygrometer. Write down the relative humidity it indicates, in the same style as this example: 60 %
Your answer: 54 %
